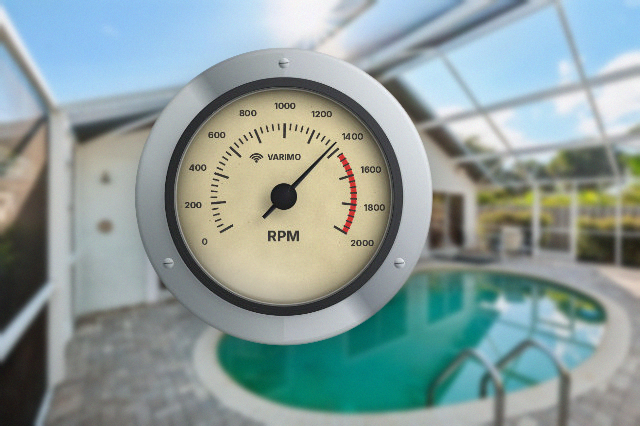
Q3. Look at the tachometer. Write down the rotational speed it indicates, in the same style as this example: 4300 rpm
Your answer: 1360 rpm
